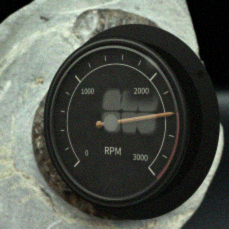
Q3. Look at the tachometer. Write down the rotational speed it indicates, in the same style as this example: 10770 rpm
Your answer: 2400 rpm
